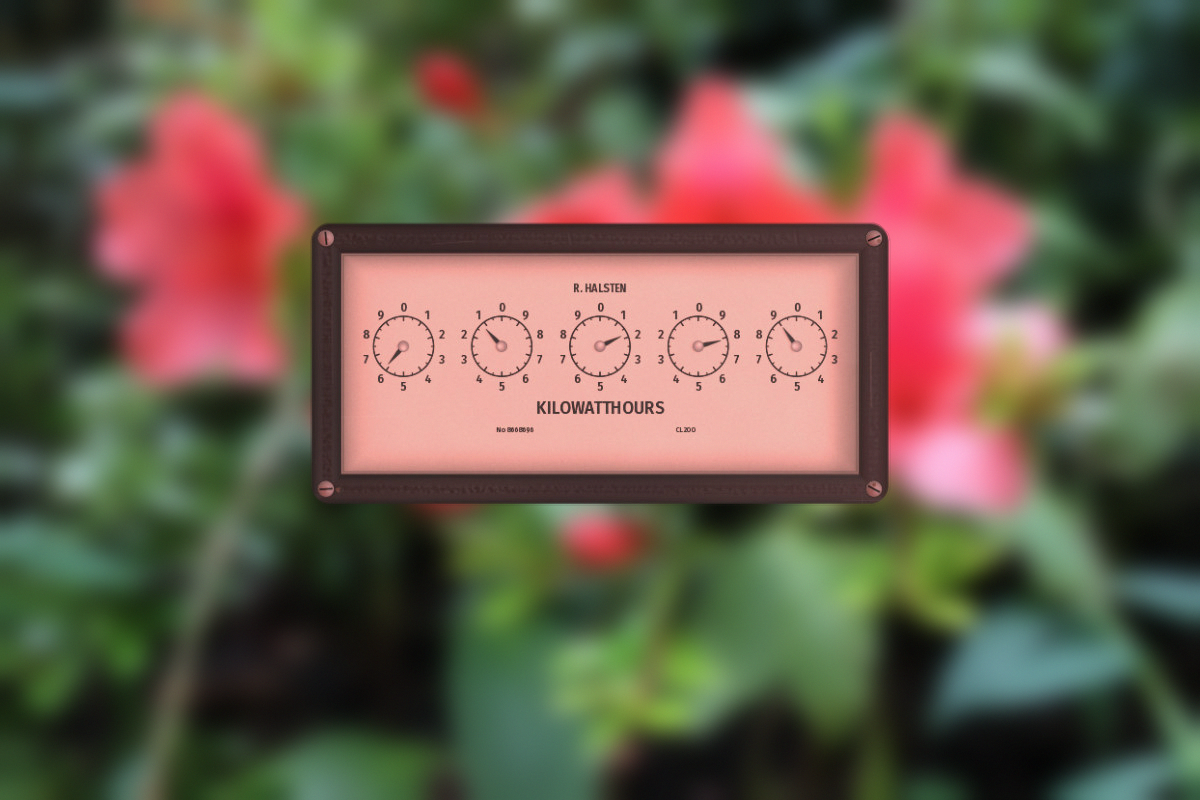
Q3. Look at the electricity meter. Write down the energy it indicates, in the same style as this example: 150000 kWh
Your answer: 61179 kWh
